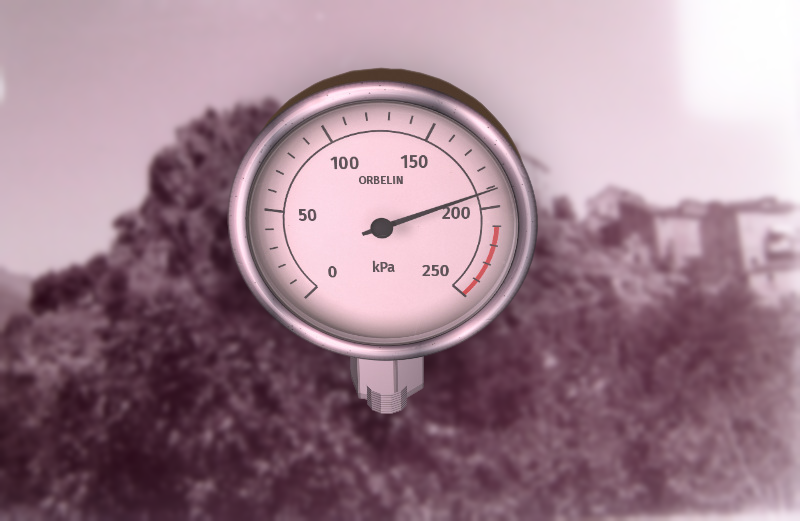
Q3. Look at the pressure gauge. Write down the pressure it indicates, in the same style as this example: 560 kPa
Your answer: 190 kPa
